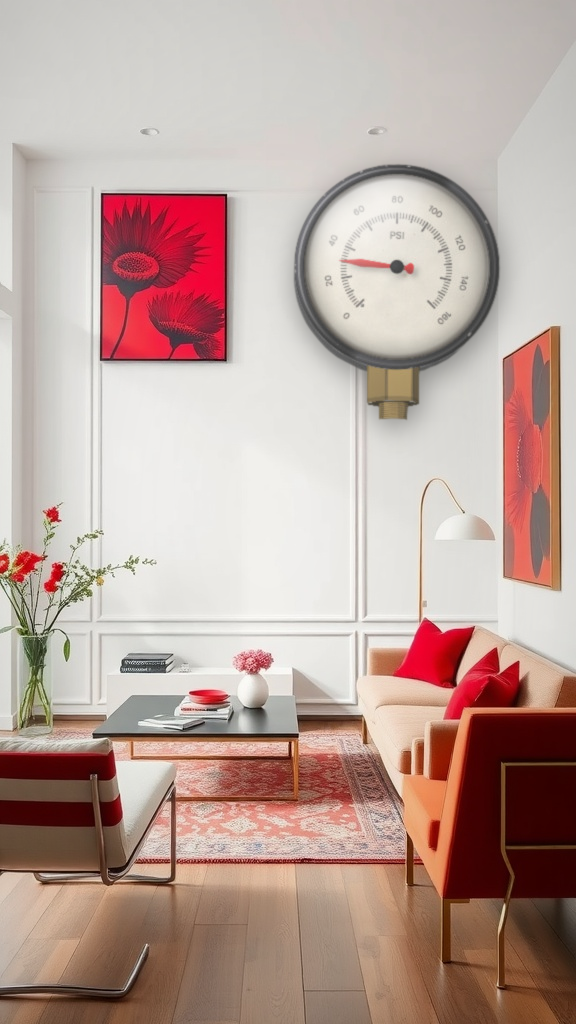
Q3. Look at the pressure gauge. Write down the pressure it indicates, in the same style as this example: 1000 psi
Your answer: 30 psi
